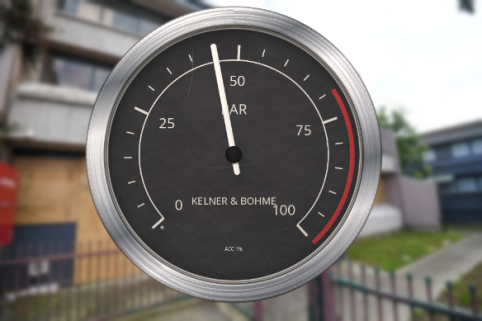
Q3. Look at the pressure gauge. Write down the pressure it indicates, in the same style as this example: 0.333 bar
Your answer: 45 bar
